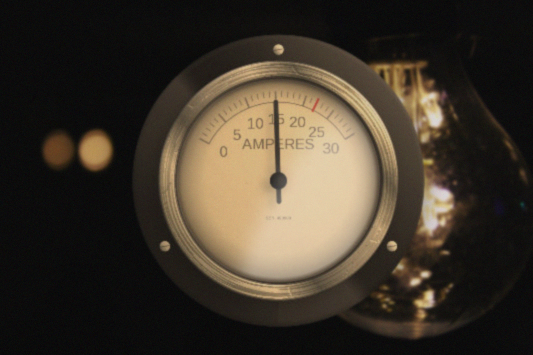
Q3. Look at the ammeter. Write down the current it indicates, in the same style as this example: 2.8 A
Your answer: 15 A
